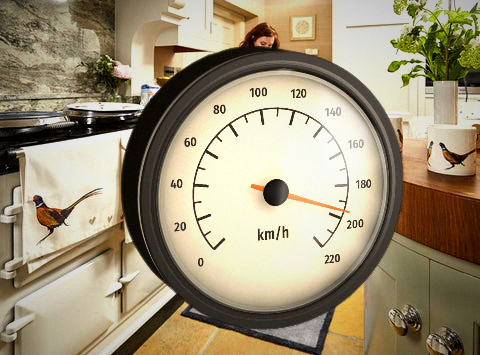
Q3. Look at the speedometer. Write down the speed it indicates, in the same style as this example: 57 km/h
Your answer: 195 km/h
